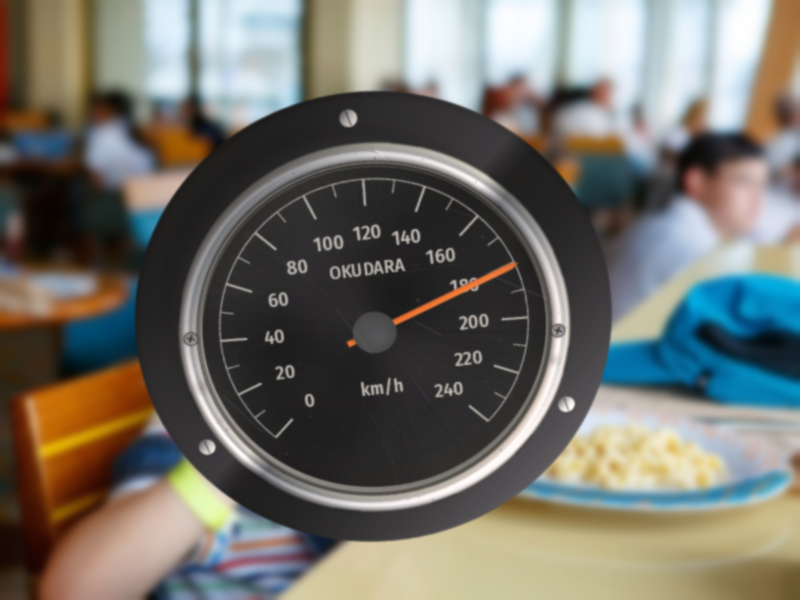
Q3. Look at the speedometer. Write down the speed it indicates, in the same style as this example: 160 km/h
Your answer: 180 km/h
